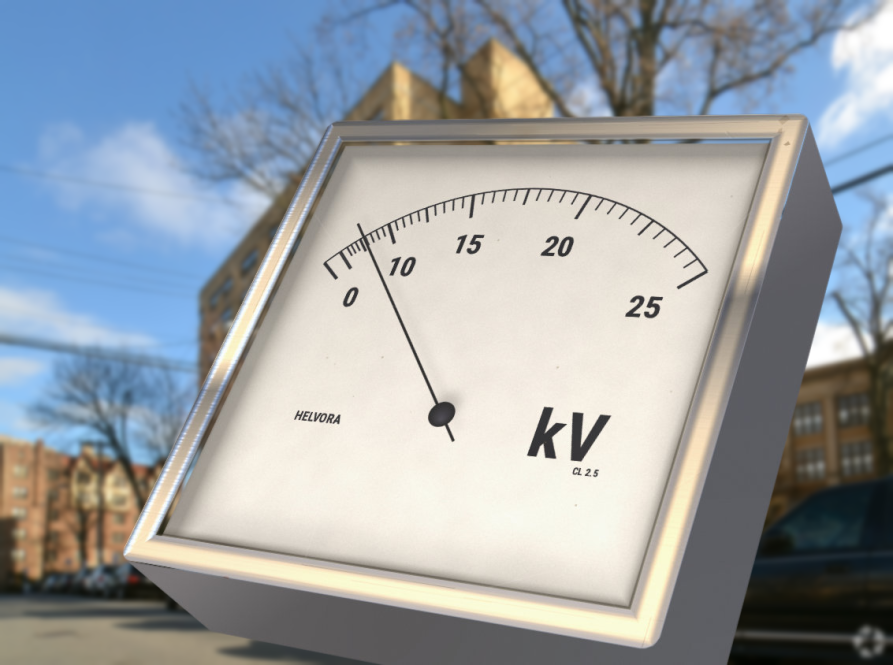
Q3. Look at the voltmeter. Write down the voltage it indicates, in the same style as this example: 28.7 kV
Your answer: 8 kV
